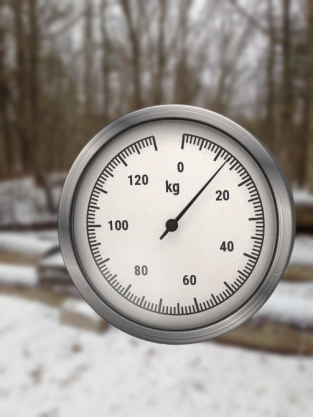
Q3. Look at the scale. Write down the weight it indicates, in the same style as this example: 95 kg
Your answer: 13 kg
